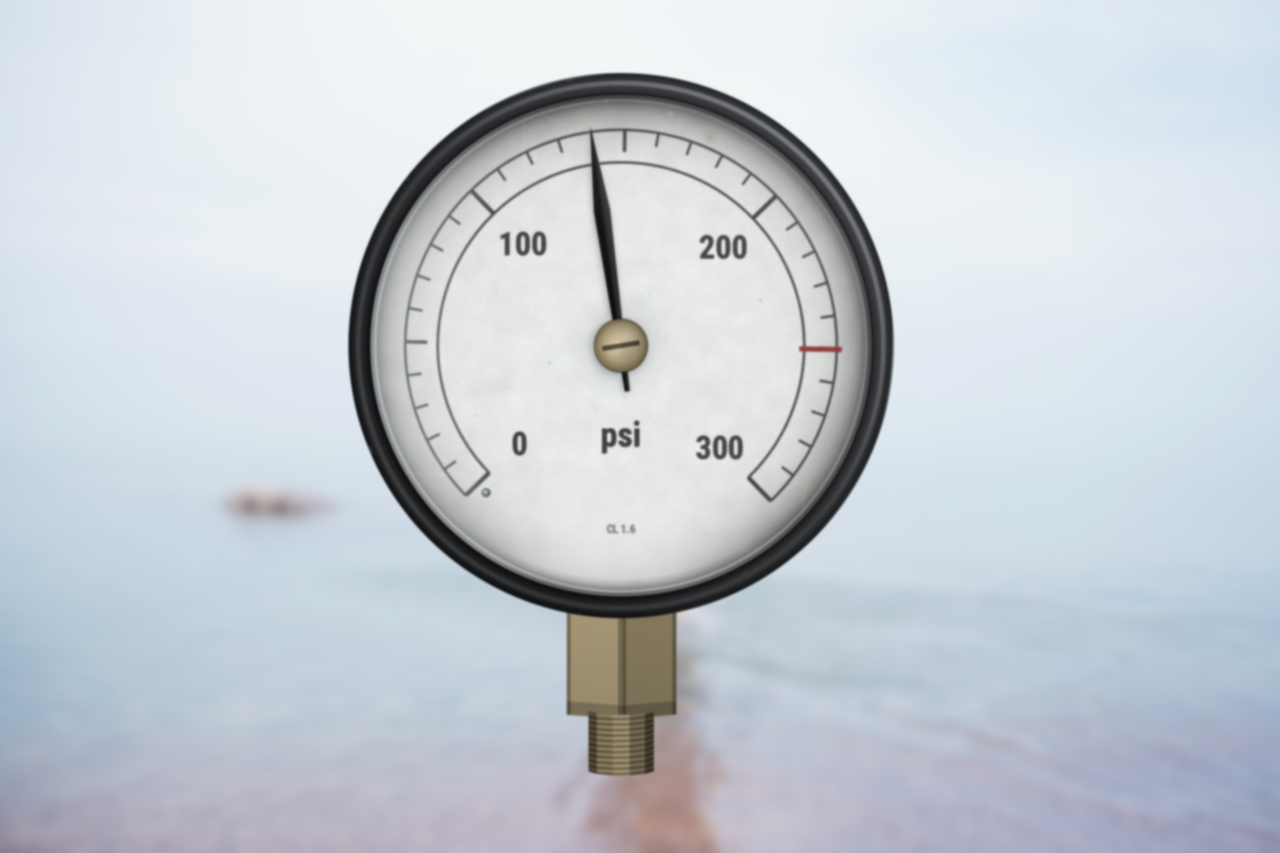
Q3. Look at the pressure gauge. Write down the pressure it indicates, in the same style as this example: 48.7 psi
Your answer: 140 psi
